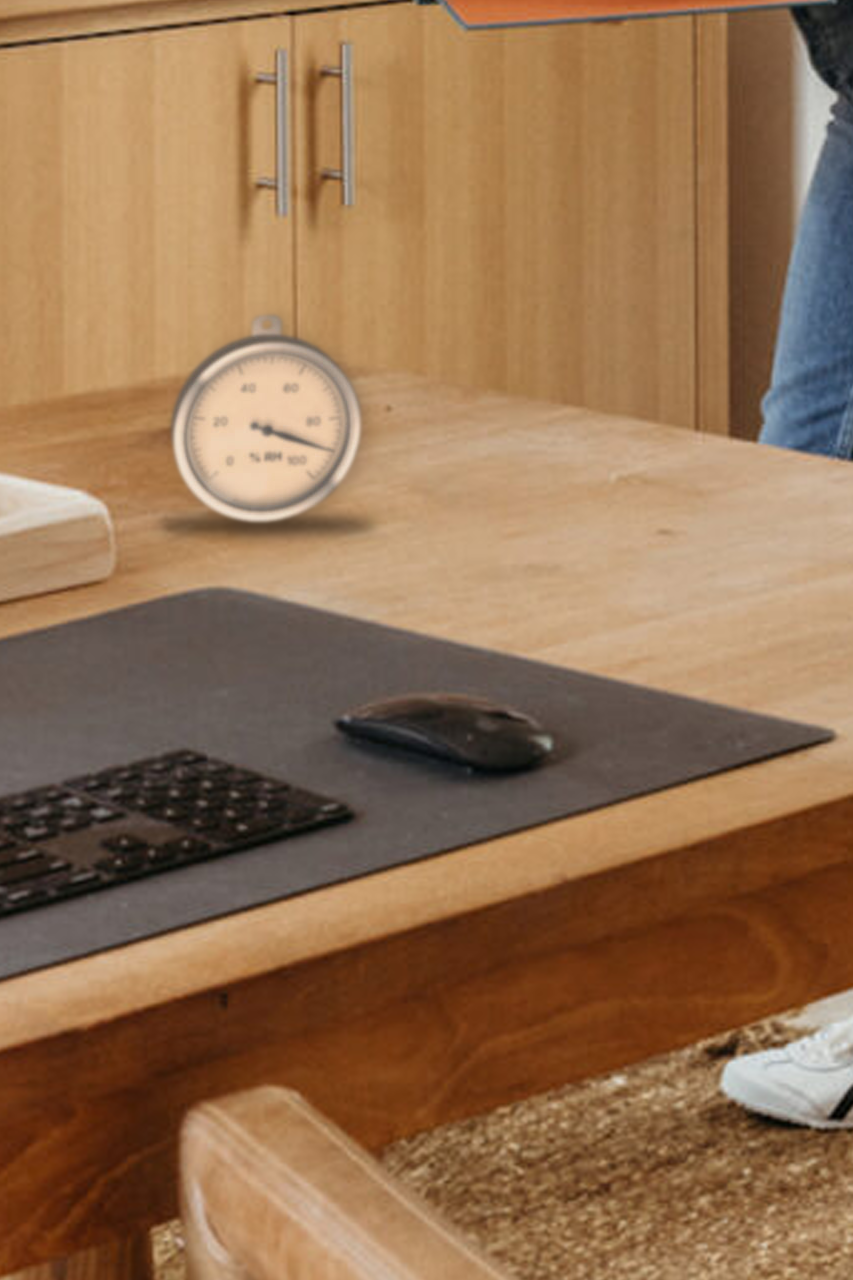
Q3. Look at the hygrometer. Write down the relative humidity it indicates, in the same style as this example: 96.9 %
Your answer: 90 %
